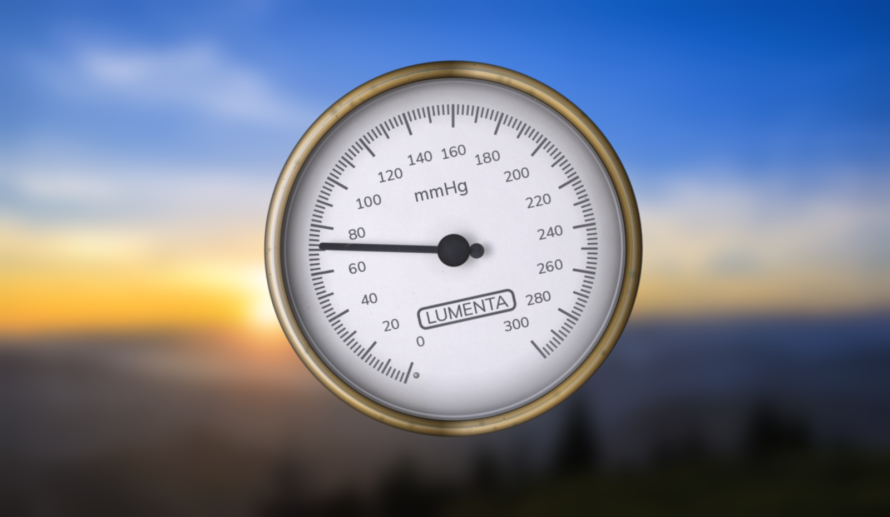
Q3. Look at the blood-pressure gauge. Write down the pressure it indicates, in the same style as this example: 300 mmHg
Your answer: 72 mmHg
